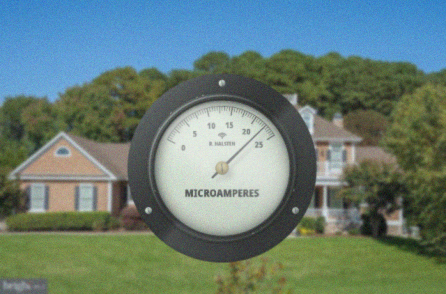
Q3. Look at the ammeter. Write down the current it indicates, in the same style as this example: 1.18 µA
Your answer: 22.5 µA
